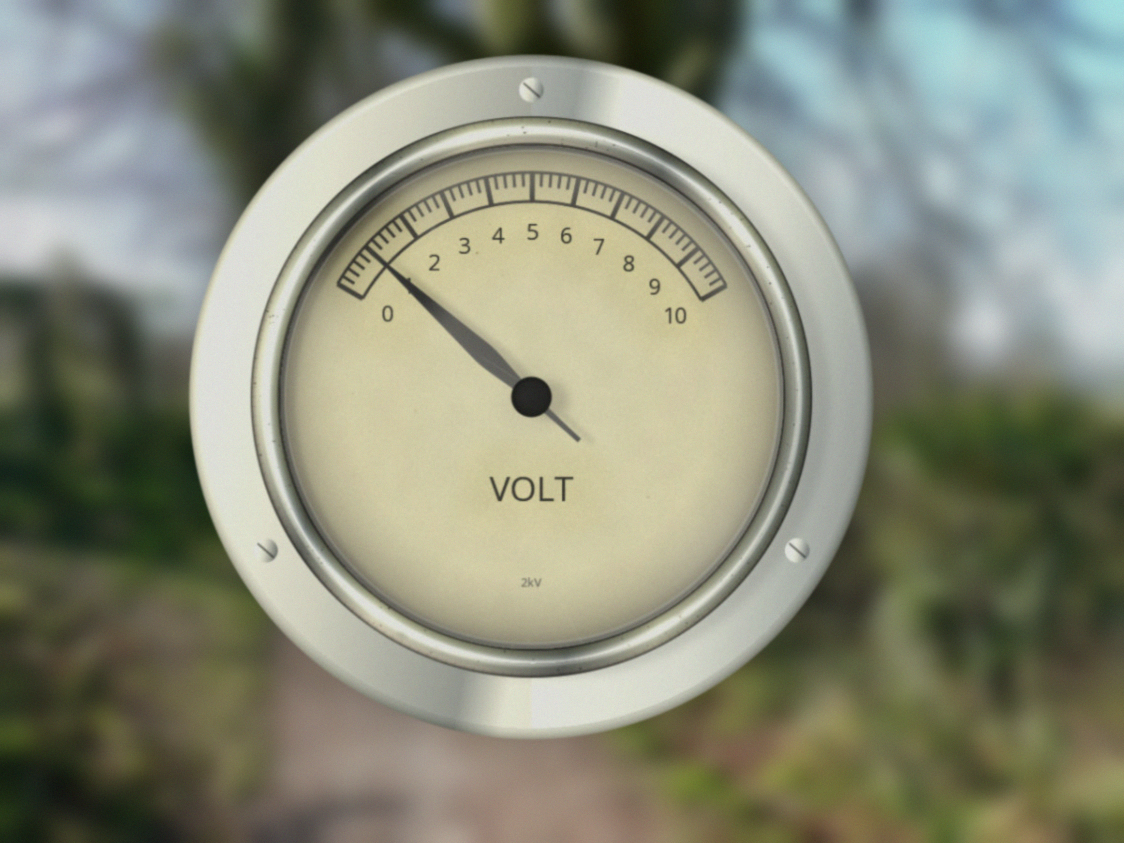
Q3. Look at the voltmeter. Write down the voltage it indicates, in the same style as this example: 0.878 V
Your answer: 1 V
